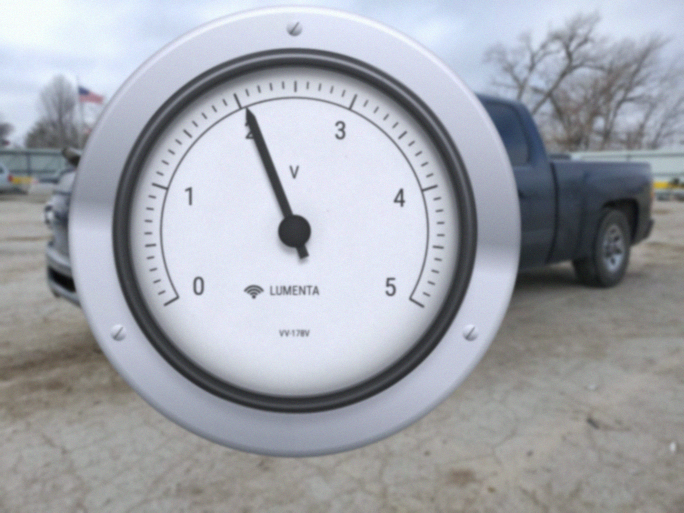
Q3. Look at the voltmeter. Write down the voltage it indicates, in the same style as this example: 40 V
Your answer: 2.05 V
